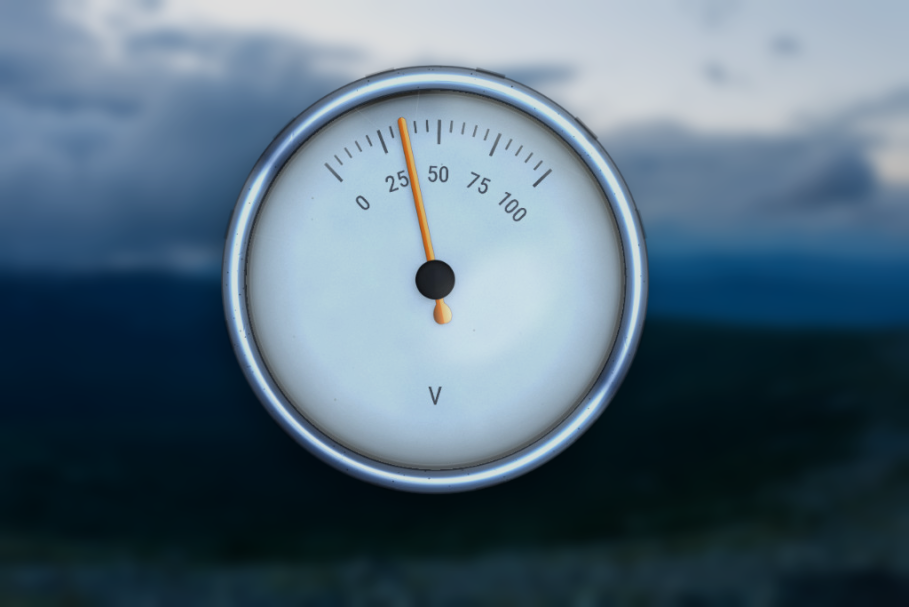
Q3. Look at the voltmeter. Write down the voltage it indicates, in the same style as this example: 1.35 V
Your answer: 35 V
